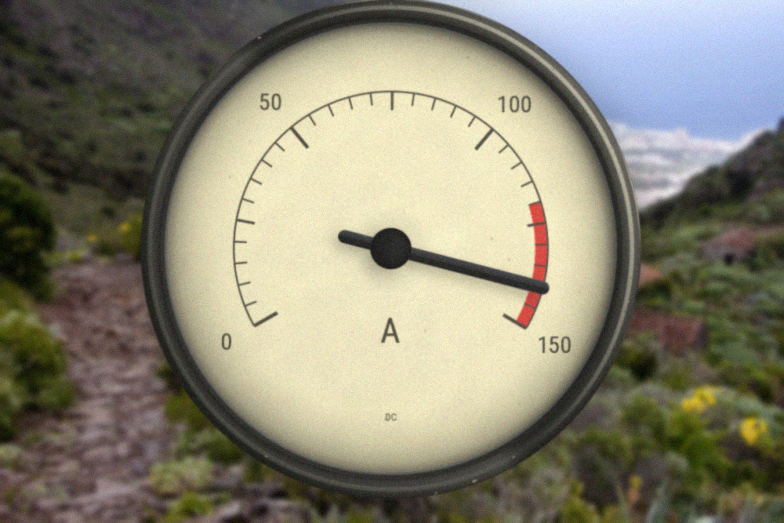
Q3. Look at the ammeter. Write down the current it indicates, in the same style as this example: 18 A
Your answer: 140 A
